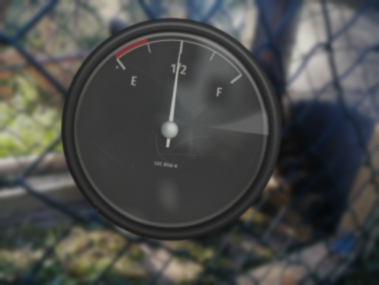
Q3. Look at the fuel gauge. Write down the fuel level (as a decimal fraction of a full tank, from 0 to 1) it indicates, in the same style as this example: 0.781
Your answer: 0.5
